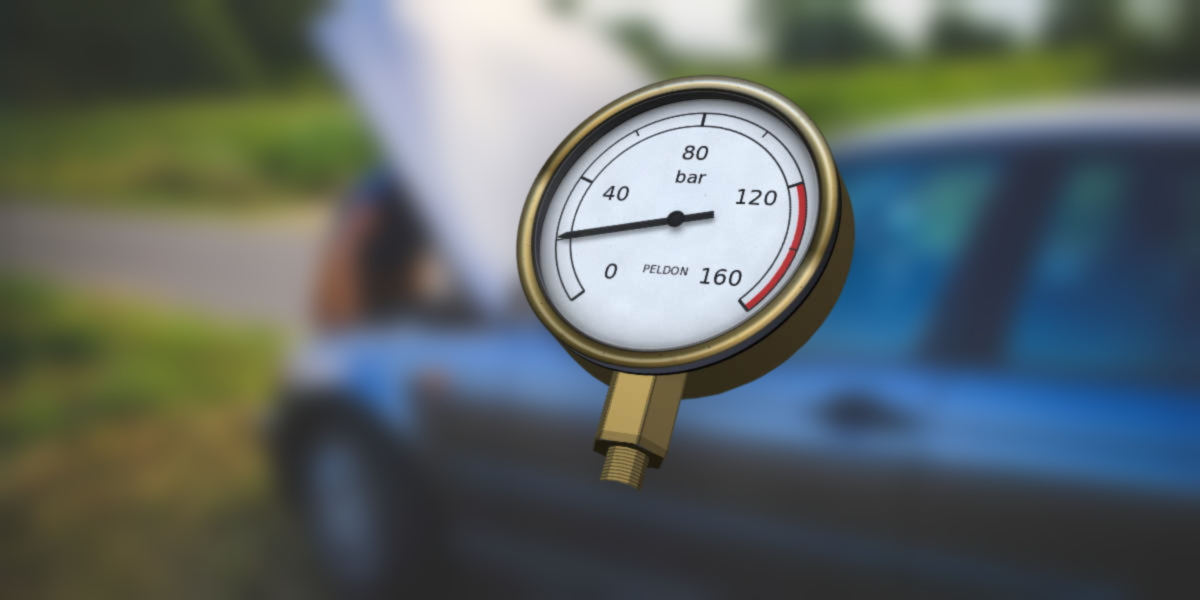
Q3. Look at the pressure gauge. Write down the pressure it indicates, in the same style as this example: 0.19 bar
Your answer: 20 bar
